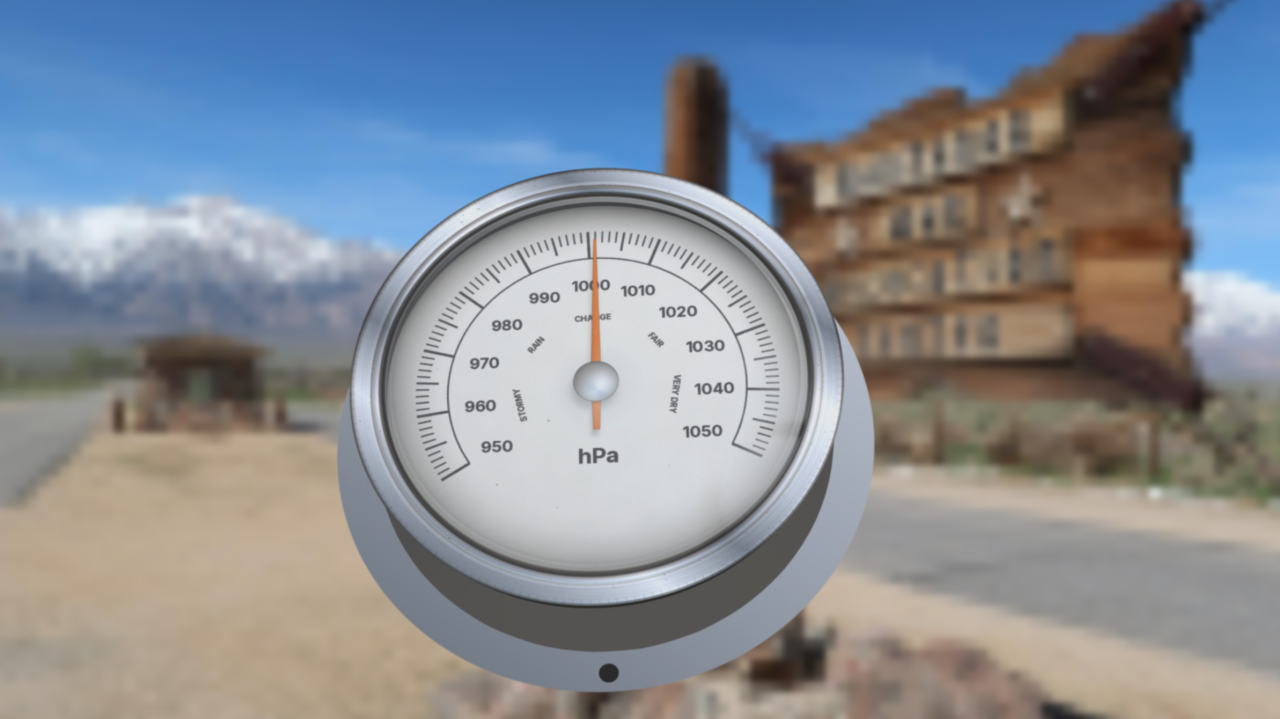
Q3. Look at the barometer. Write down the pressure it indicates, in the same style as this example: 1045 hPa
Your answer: 1001 hPa
